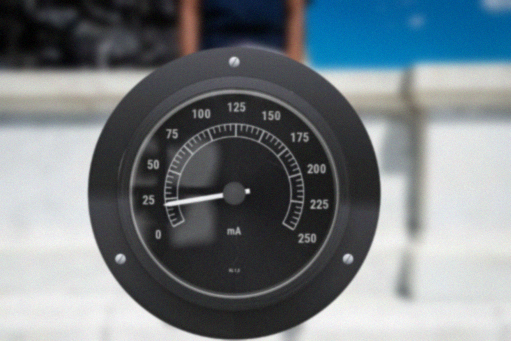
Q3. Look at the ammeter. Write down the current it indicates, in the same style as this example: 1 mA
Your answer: 20 mA
